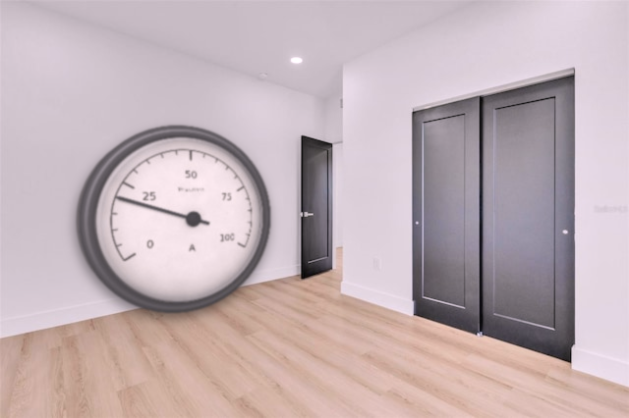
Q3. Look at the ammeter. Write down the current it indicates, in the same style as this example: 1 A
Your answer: 20 A
